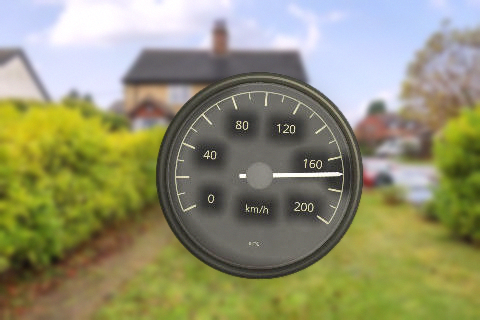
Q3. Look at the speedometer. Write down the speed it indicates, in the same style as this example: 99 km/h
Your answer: 170 km/h
